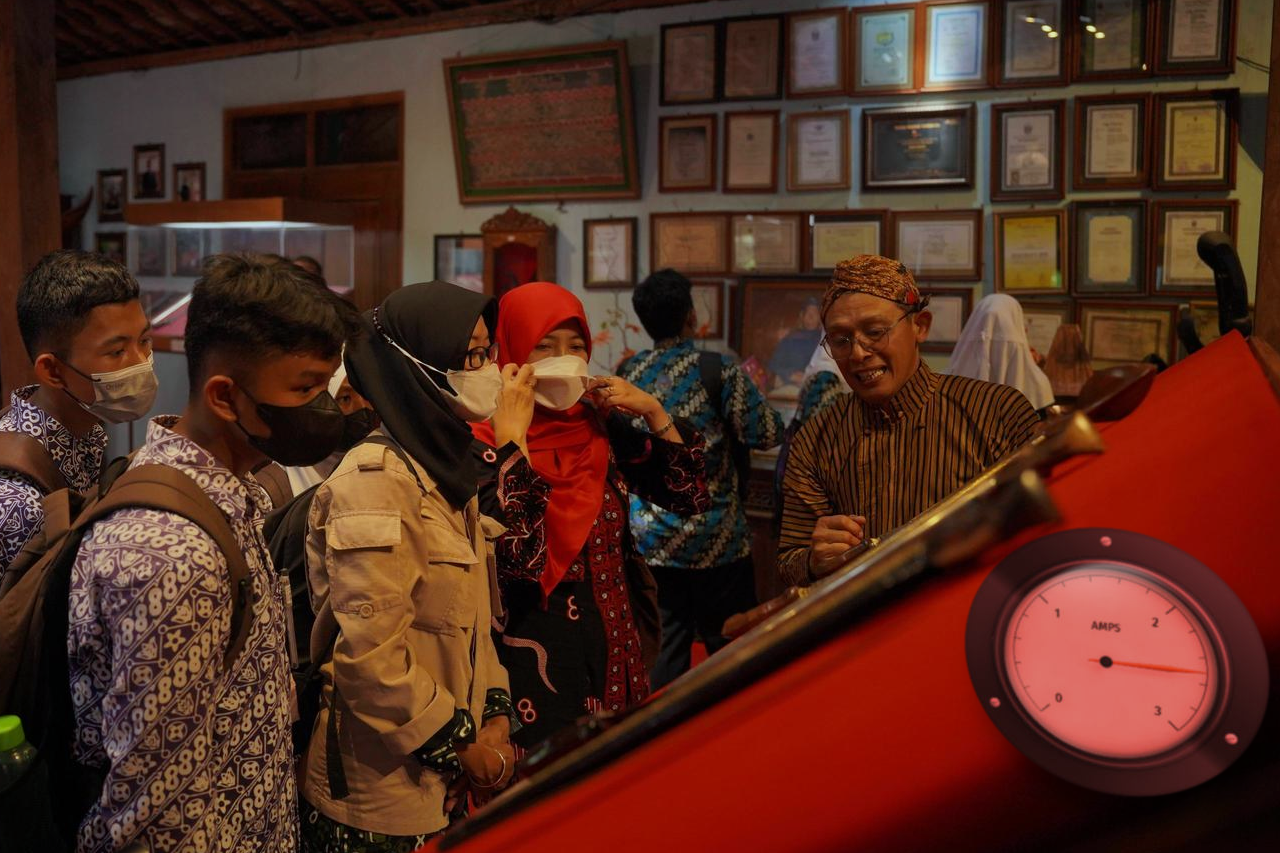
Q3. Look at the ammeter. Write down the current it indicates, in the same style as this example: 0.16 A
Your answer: 2.5 A
